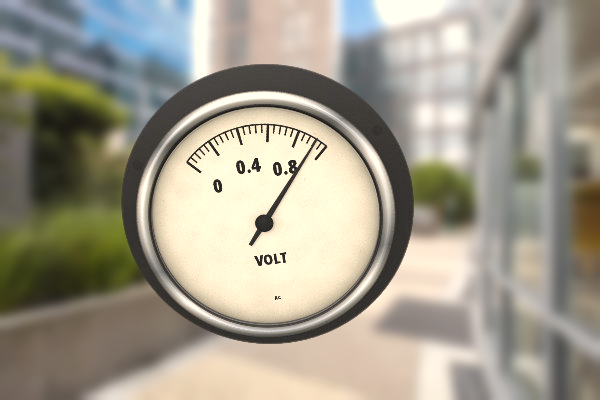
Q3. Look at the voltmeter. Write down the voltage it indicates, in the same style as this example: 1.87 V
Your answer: 0.92 V
